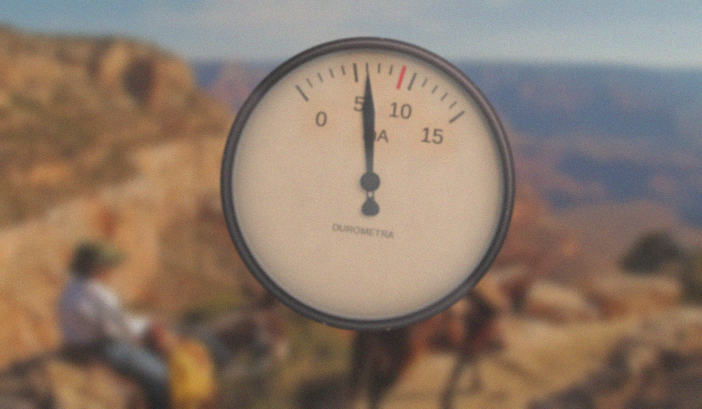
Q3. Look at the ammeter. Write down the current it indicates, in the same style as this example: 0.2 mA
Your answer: 6 mA
